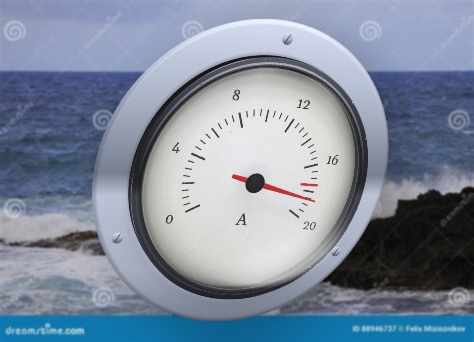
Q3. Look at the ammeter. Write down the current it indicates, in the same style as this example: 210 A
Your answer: 18.5 A
